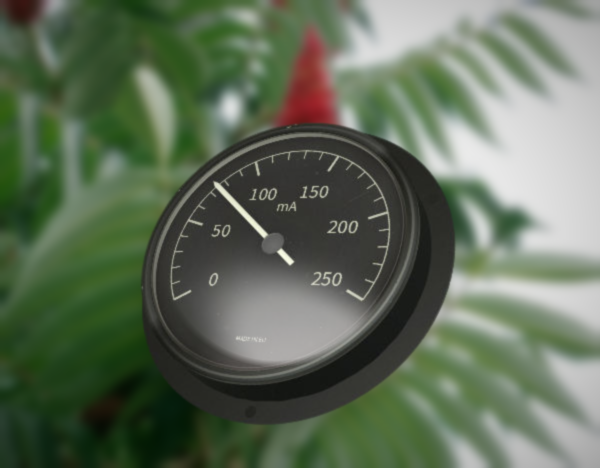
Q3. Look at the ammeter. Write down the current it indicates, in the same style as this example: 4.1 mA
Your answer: 75 mA
